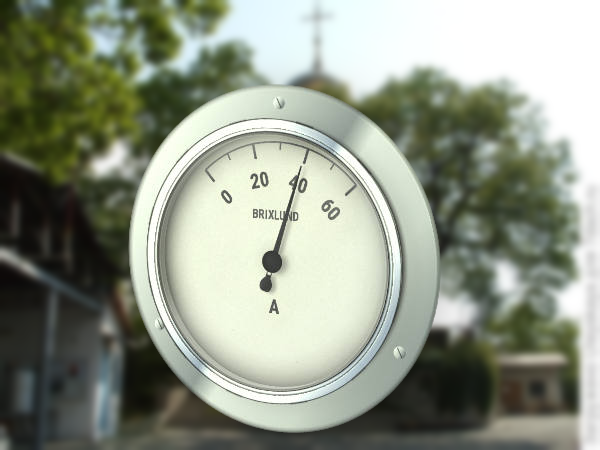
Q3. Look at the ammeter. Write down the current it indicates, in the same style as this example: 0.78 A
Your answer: 40 A
